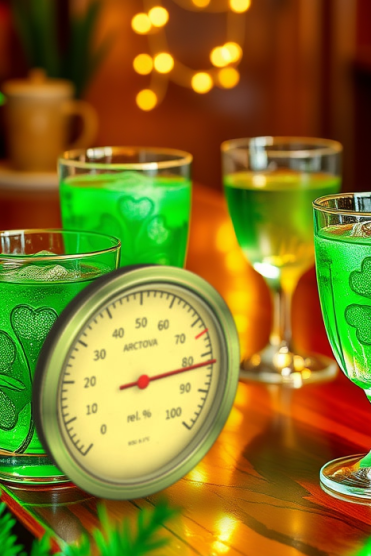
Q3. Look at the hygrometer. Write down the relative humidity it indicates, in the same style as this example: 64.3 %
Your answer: 82 %
